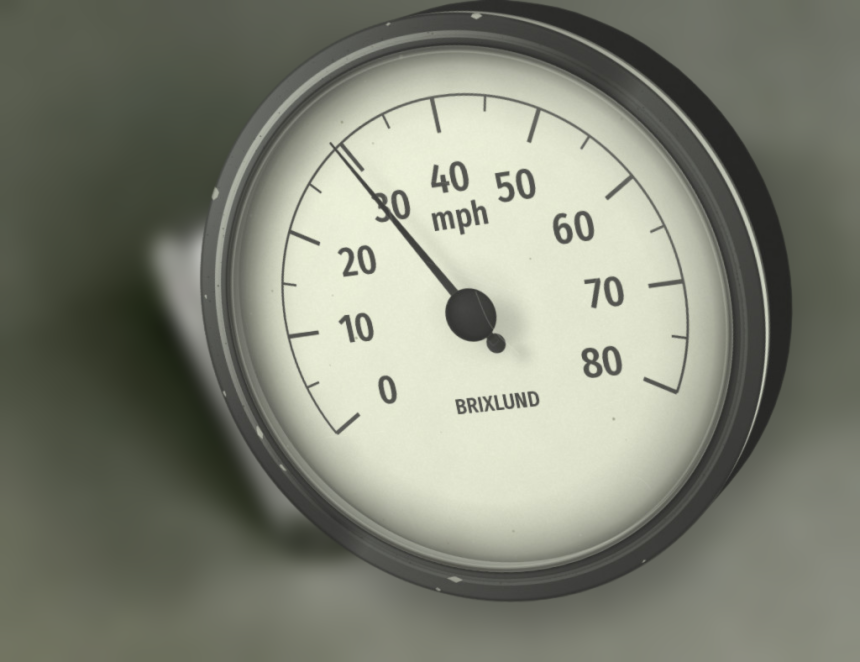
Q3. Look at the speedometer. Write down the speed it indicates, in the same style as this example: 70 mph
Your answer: 30 mph
